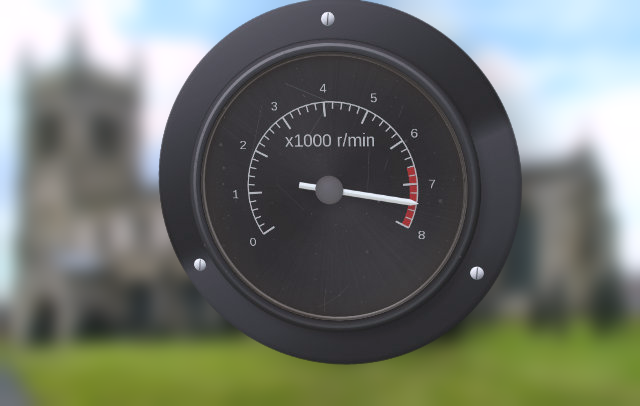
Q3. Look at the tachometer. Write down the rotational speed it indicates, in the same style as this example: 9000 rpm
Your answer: 7400 rpm
